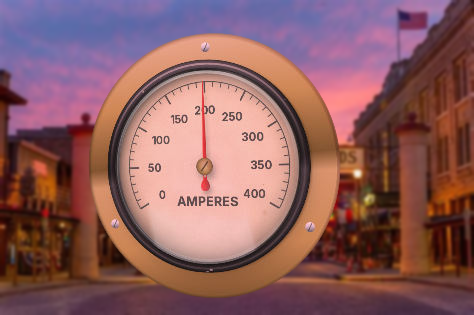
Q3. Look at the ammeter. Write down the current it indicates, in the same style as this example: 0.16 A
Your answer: 200 A
